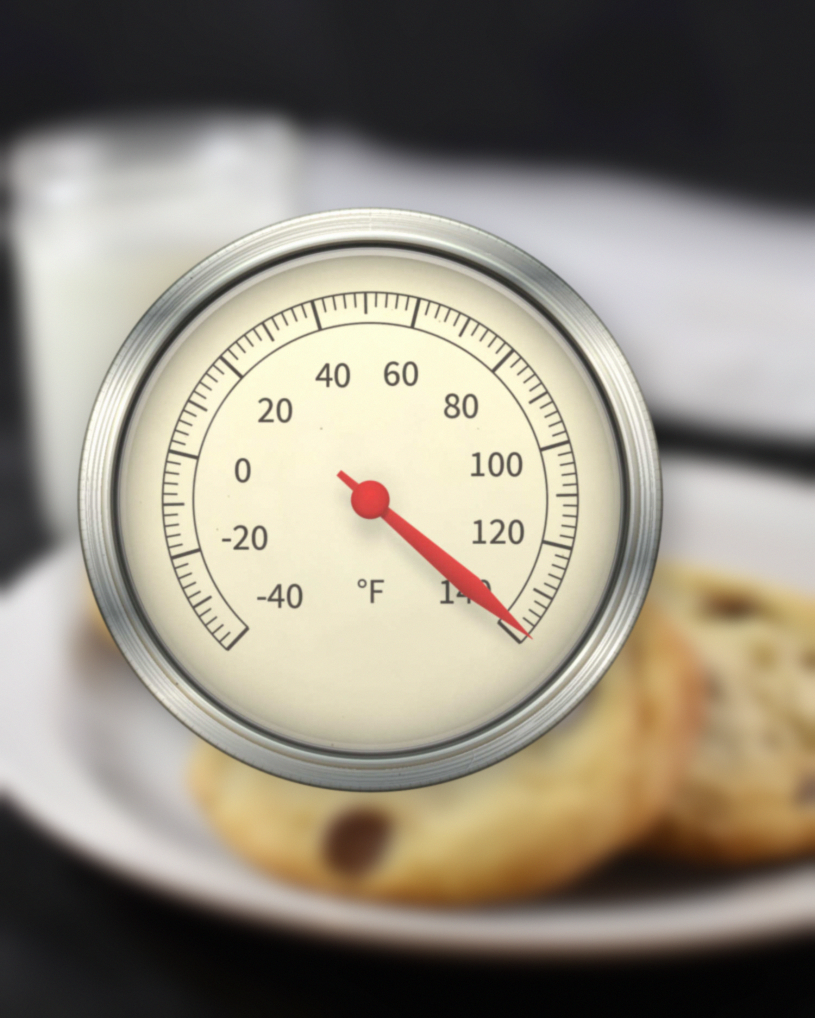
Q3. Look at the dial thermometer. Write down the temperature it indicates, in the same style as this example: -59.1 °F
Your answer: 138 °F
